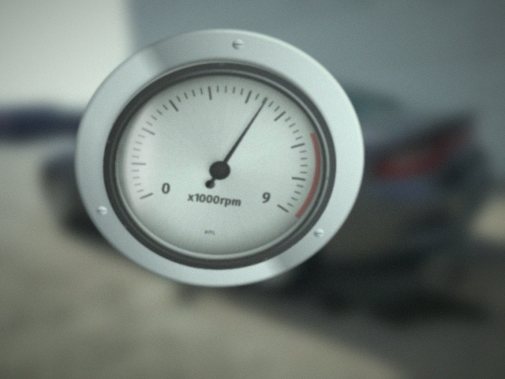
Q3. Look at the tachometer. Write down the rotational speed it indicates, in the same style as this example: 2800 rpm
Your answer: 5400 rpm
